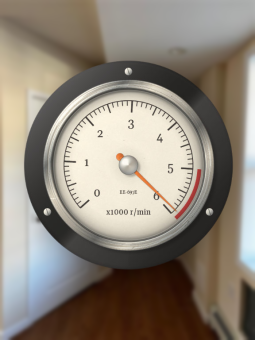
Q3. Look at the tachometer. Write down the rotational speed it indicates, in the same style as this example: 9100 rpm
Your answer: 5900 rpm
